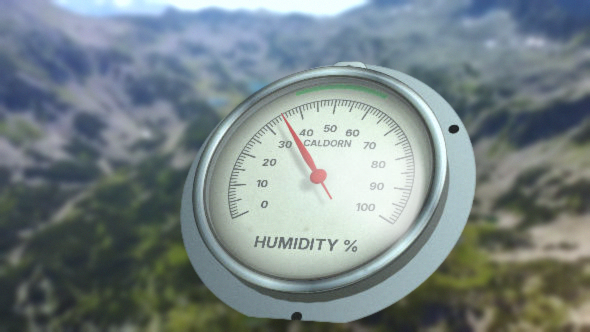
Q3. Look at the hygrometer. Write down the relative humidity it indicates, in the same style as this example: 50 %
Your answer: 35 %
